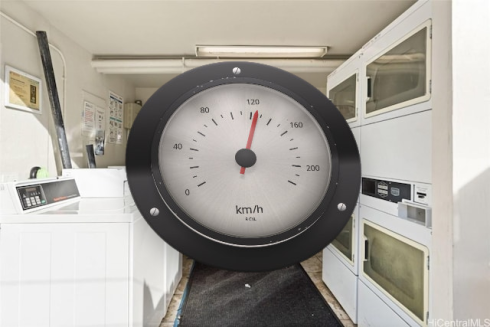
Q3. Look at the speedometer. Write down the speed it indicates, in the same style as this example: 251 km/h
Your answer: 125 km/h
